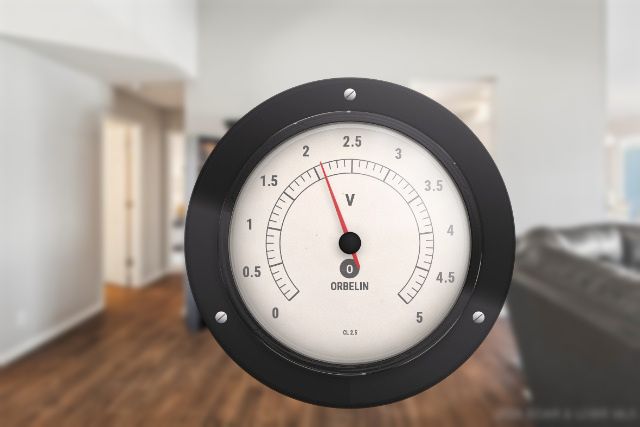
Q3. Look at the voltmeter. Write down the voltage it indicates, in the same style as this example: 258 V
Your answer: 2.1 V
